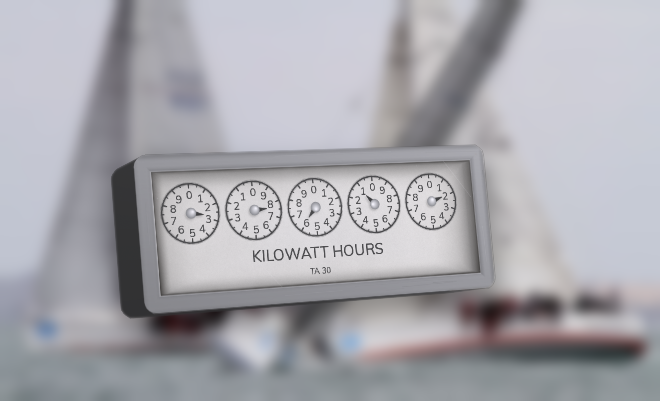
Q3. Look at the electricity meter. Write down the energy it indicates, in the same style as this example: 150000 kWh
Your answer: 27612 kWh
